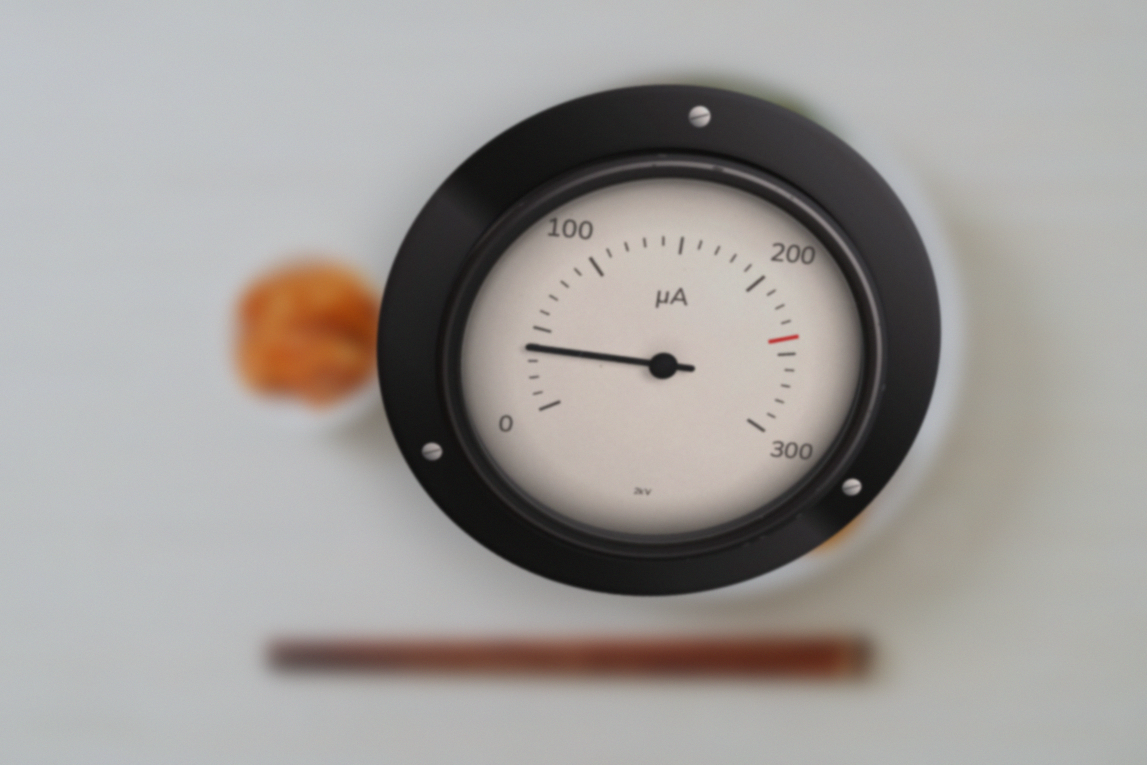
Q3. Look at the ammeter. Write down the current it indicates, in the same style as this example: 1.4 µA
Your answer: 40 µA
